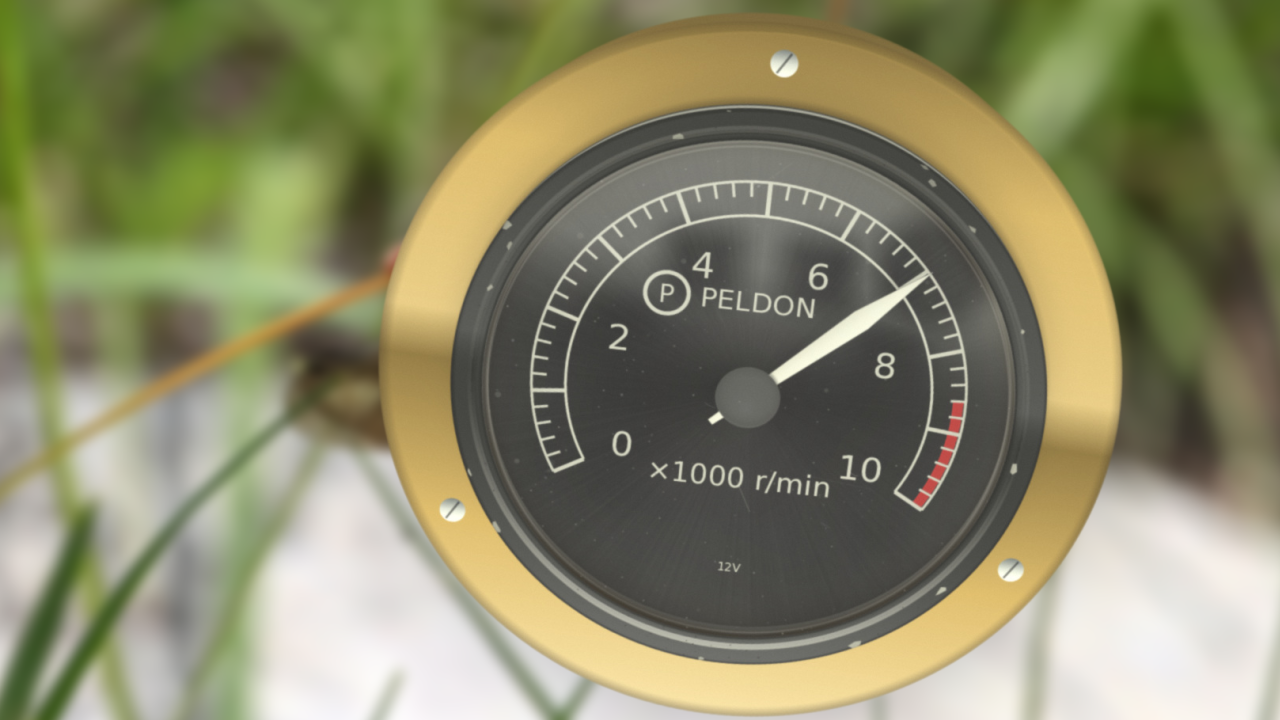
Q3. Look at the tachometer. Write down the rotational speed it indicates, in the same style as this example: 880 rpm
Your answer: 7000 rpm
